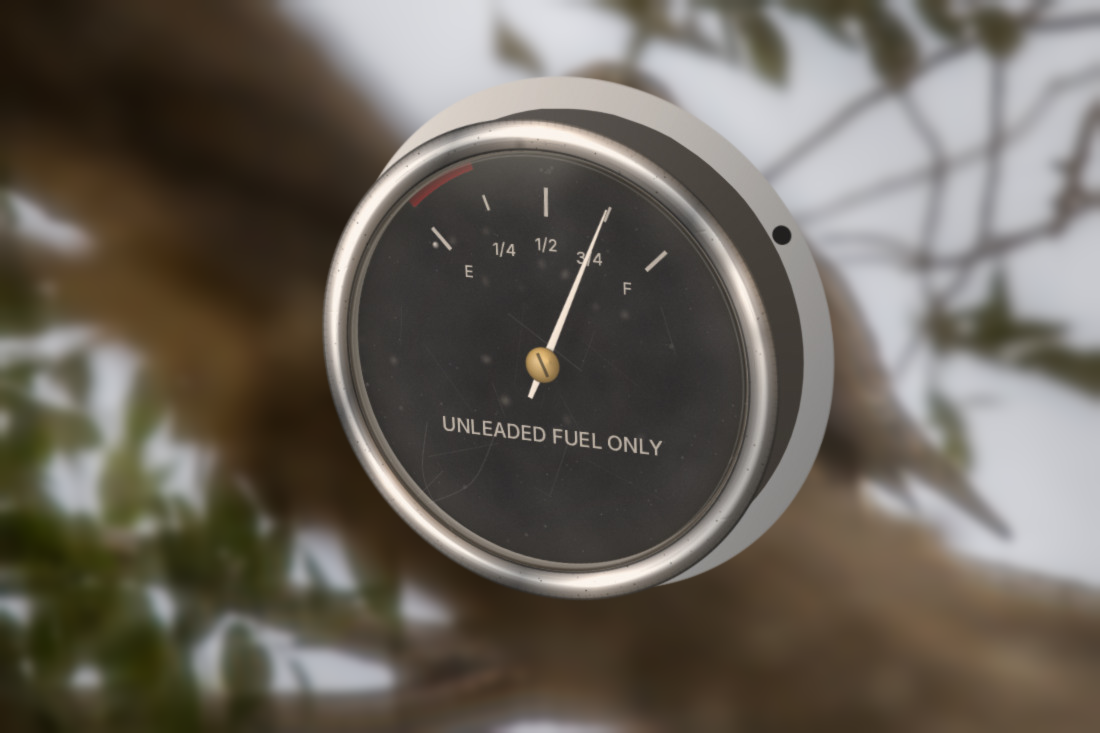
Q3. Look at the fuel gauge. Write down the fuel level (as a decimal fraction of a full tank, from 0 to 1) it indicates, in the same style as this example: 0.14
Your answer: 0.75
